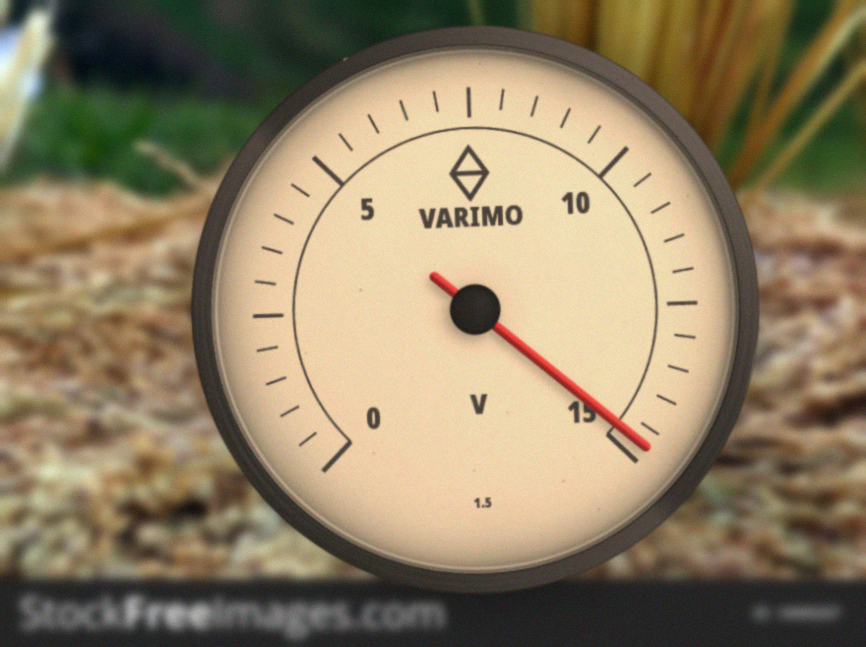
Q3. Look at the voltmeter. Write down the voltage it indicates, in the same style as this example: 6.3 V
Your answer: 14.75 V
